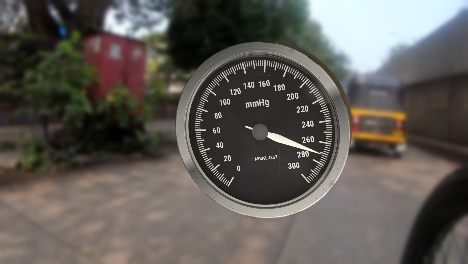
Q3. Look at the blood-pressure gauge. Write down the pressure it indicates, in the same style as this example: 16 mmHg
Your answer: 270 mmHg
